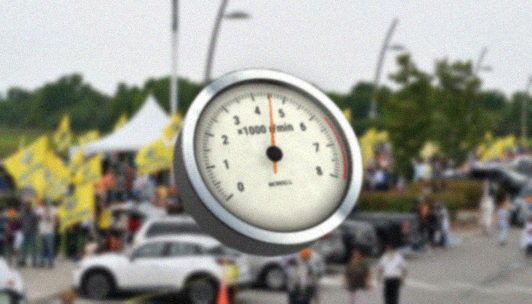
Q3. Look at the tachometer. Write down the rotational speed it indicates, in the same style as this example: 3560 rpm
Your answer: 4500 rpm
